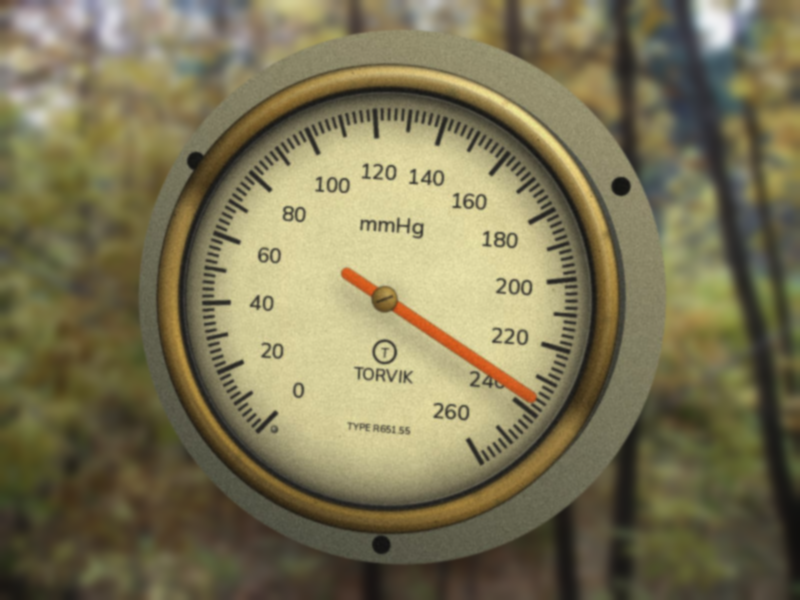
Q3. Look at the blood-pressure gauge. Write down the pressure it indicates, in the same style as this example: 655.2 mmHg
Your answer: 236 mmHg
